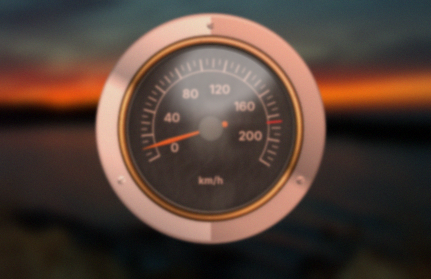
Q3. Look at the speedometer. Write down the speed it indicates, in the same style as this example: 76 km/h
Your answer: 10 km/h
